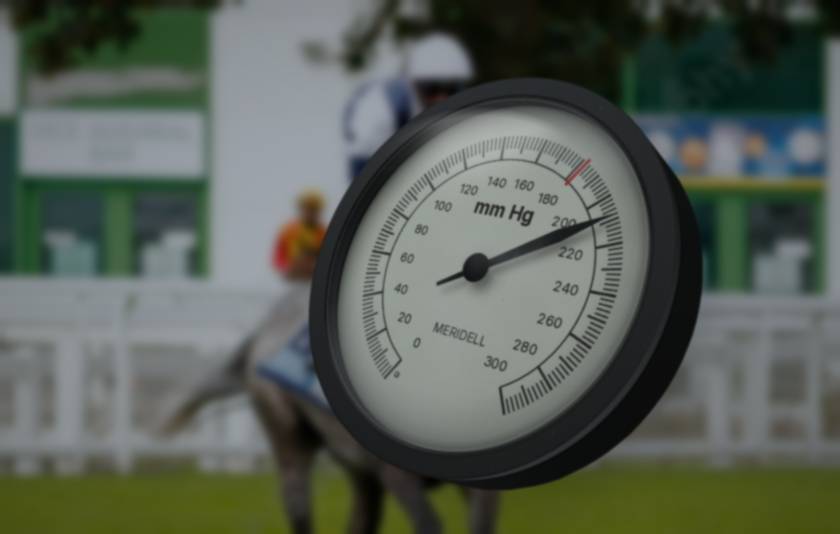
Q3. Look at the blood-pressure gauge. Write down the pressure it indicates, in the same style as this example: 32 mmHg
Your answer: 210 mmHg
